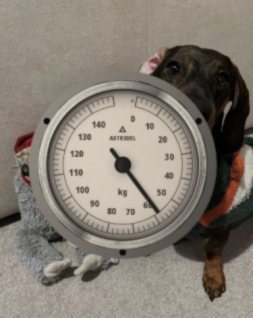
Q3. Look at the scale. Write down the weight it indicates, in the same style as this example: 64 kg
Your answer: 58 kg
